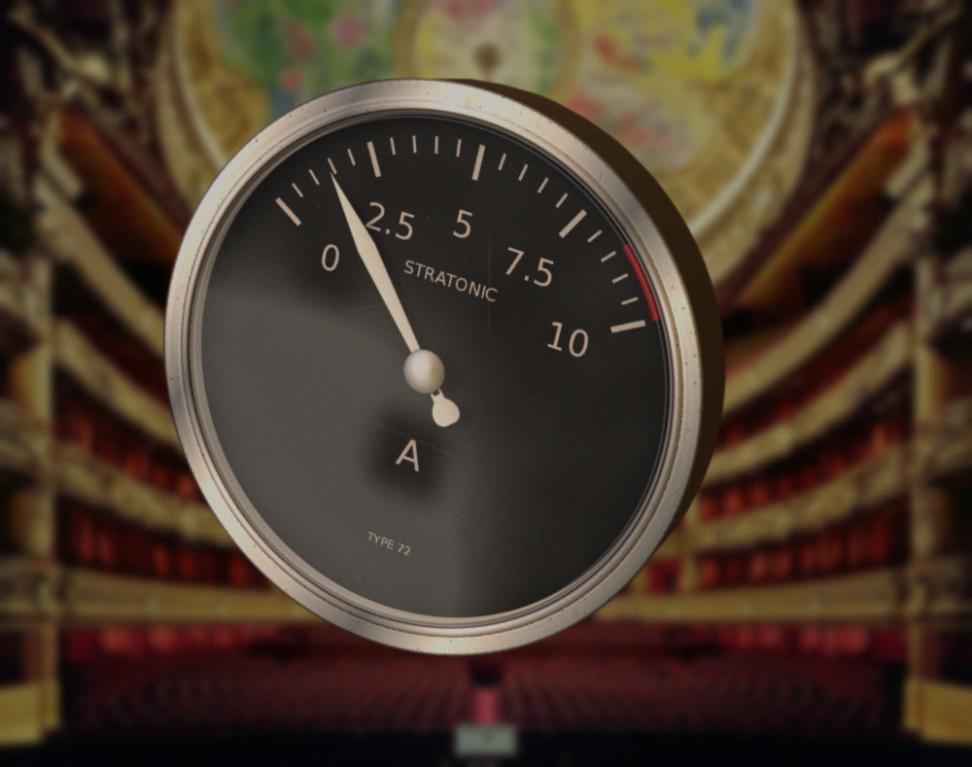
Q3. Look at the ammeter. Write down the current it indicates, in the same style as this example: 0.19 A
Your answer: 1.5 A
